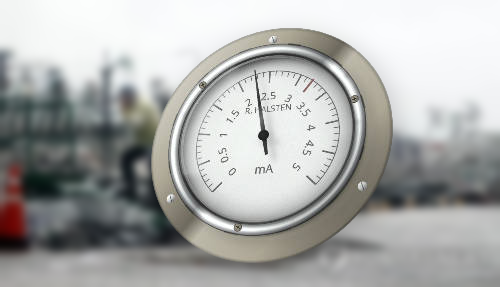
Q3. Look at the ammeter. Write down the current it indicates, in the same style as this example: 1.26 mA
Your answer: 2.3 mA
